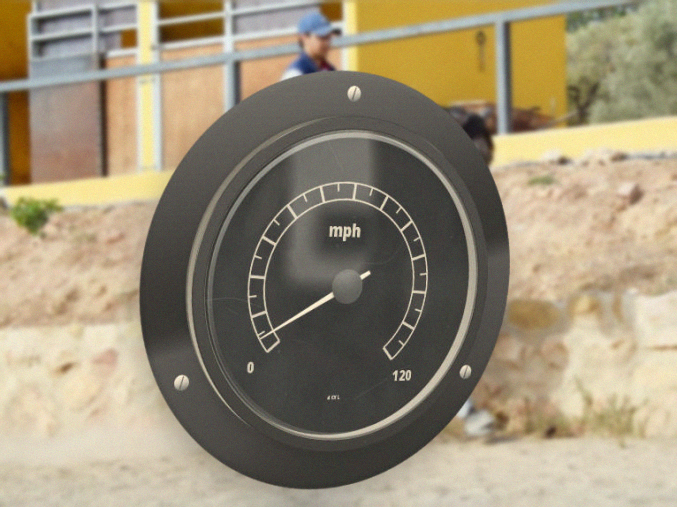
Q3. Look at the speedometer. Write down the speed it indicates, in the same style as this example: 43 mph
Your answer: 5 mph
